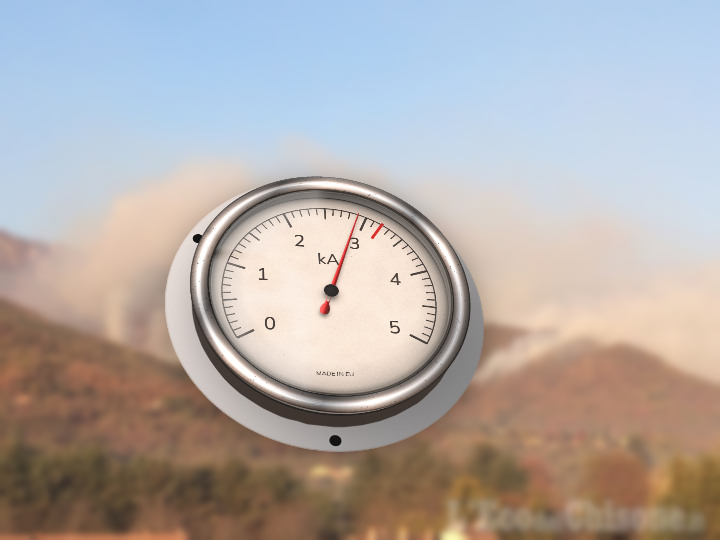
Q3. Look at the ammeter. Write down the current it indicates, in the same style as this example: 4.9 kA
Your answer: 2.9 kA
